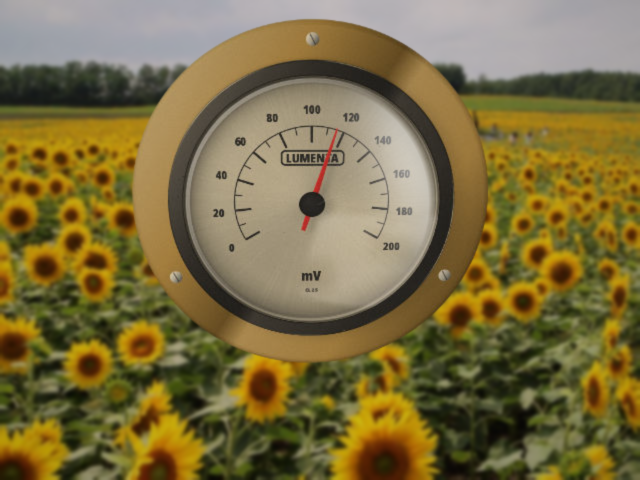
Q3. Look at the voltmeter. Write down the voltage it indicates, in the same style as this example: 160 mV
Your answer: 115 mV
